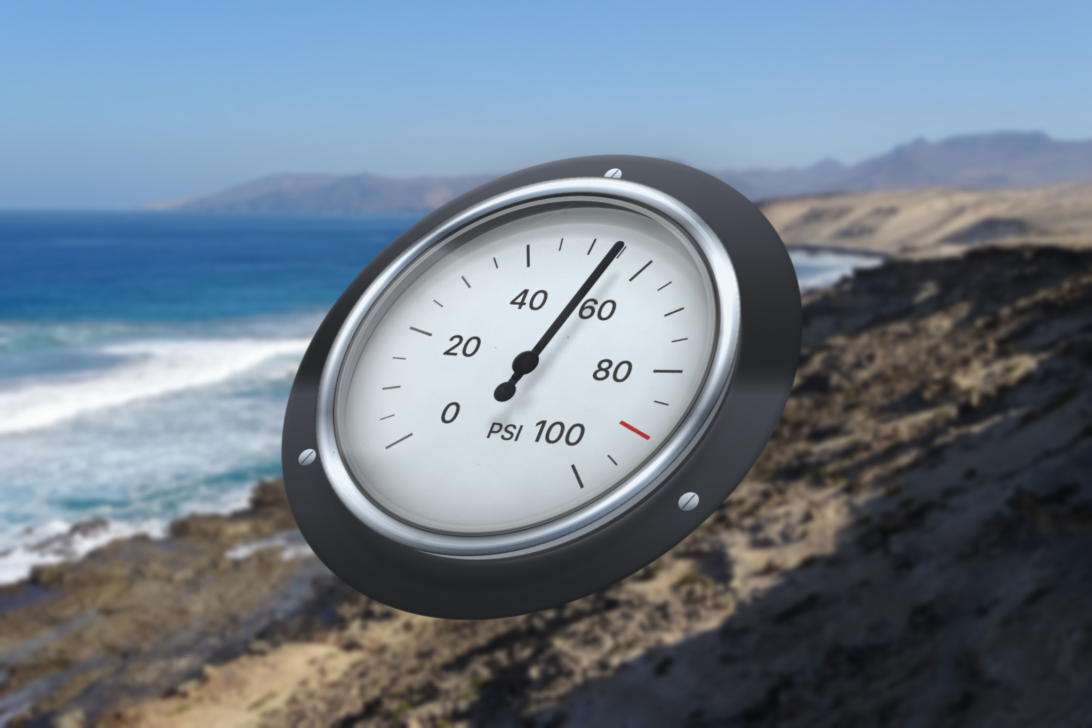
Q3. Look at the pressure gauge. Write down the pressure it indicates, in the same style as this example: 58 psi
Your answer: 55 psi
